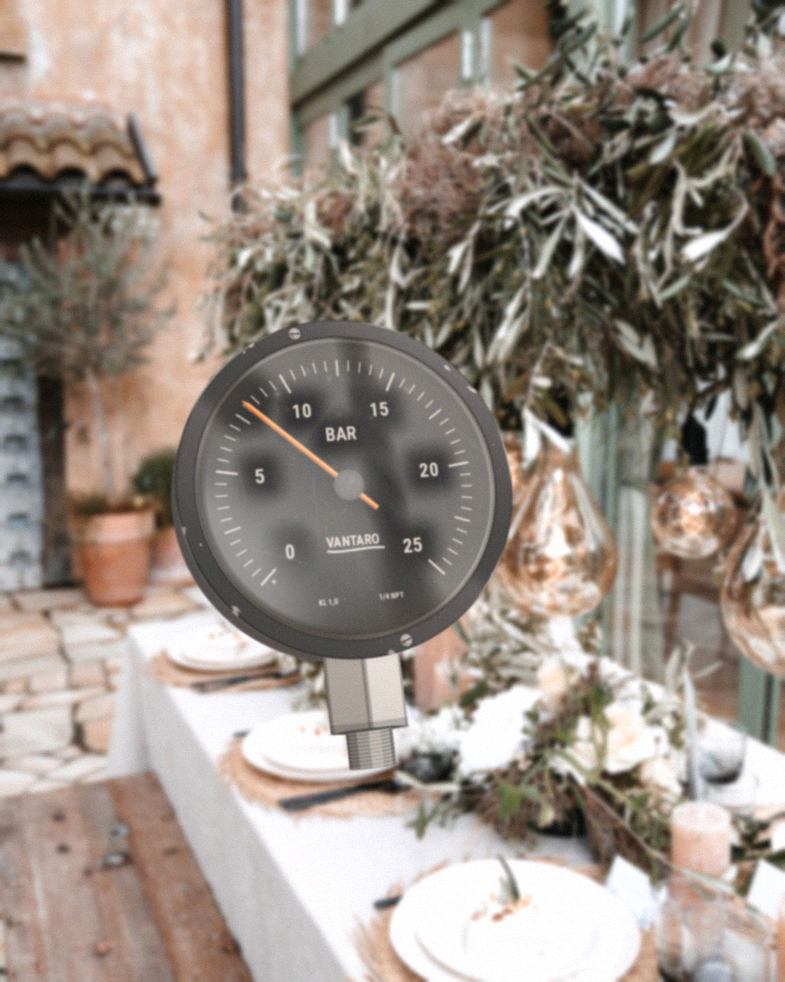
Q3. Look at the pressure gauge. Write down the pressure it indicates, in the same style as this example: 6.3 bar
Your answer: 8 bar
